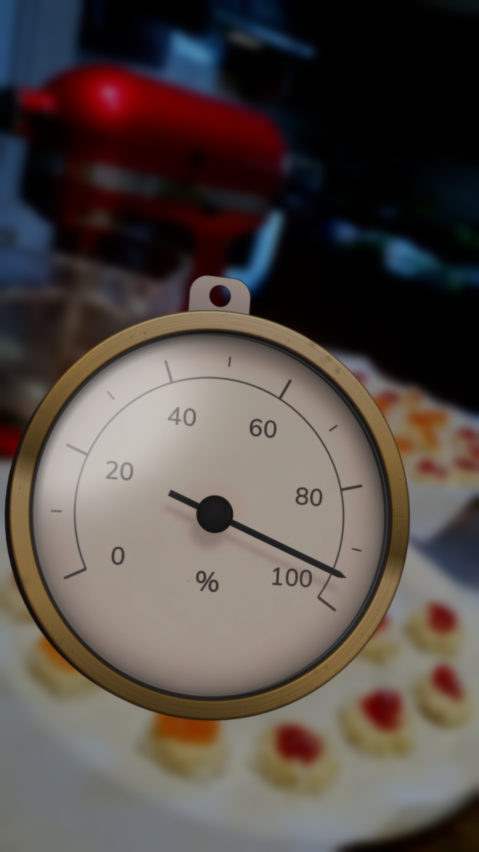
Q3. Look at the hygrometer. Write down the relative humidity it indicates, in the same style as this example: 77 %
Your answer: 95 %
